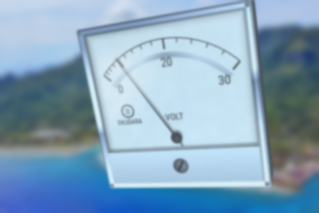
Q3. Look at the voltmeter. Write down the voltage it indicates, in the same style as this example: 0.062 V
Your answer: 10 V
